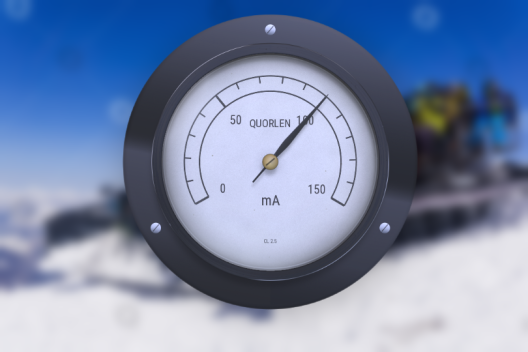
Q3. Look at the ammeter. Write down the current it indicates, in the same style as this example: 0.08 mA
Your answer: 100 mA
